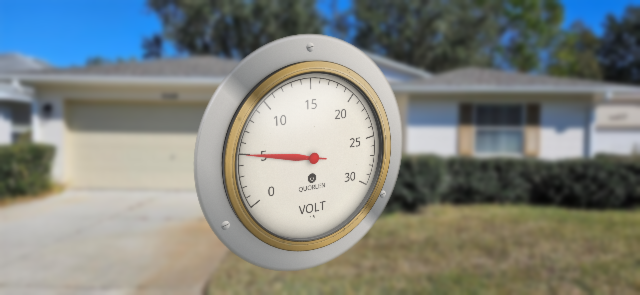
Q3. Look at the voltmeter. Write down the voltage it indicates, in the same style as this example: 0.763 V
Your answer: 5 V
